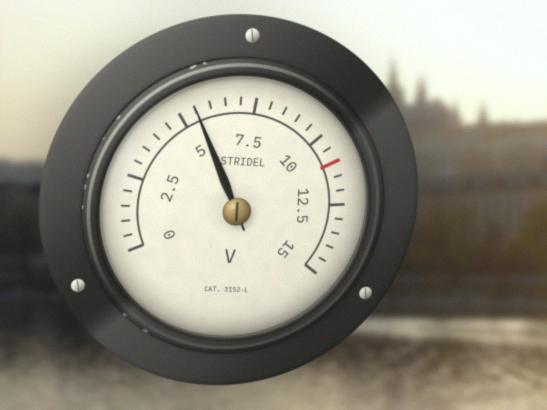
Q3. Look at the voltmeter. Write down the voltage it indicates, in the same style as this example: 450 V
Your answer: 5.5 V
